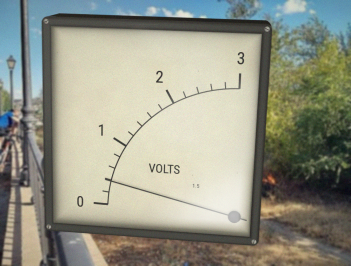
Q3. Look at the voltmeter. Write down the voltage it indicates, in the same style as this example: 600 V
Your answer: 0.4 V
